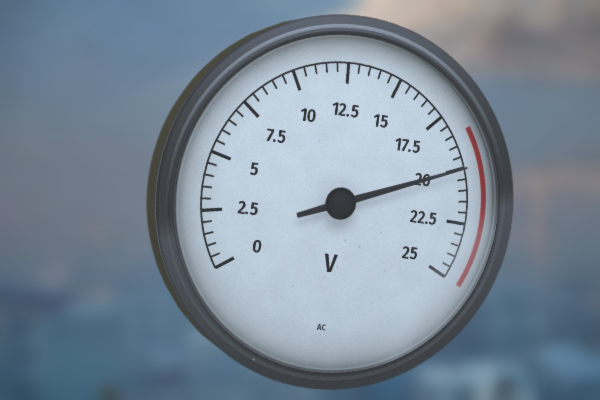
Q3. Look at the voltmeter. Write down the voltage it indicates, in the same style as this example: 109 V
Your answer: 20 V
